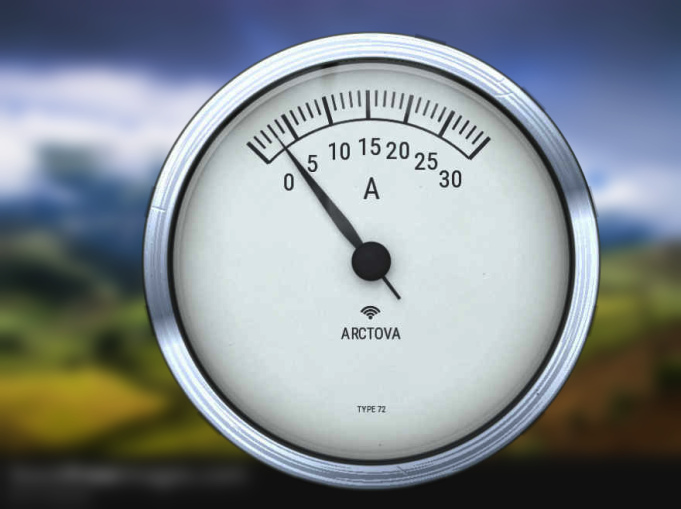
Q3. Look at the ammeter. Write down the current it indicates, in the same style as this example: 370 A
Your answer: 3 A
